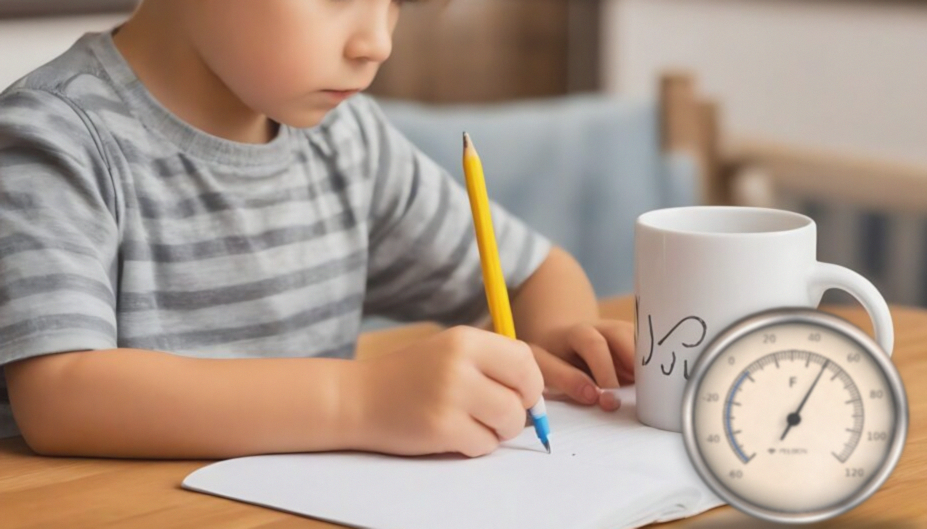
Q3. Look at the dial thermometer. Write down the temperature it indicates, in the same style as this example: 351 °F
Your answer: 50 °F
